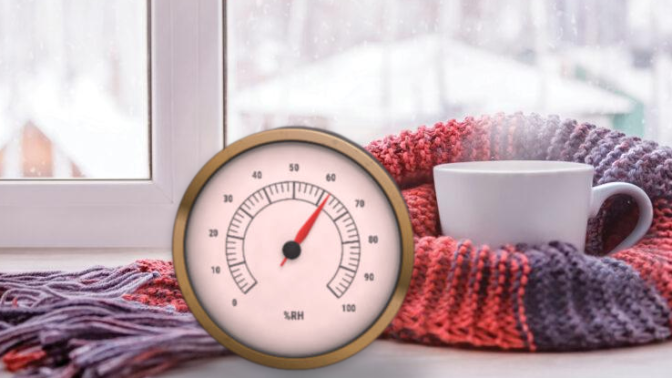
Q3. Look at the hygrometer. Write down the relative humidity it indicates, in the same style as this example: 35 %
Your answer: 62 %
